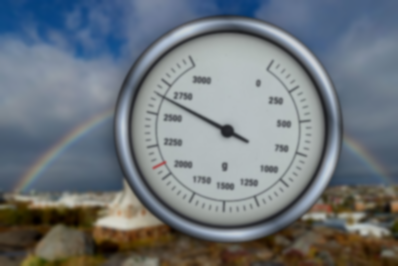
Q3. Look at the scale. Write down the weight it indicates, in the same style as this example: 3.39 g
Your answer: 2650 g
